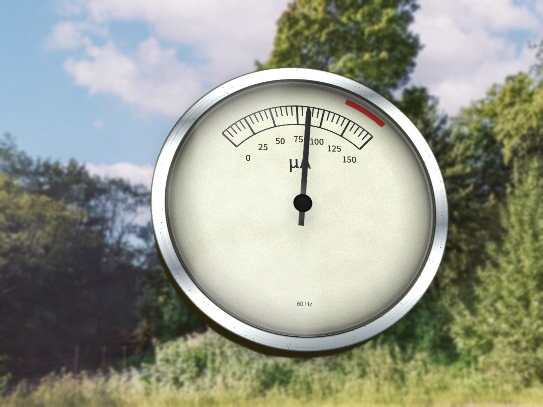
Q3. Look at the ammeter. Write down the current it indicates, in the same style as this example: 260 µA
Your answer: 85 µA
